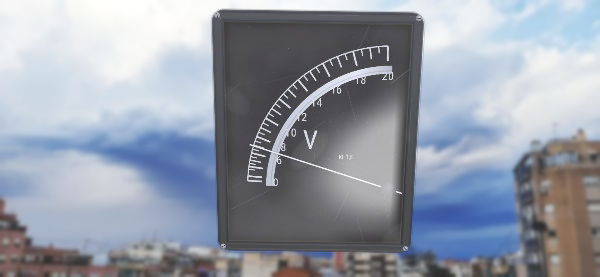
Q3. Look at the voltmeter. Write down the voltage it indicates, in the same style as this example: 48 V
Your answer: 7 V
